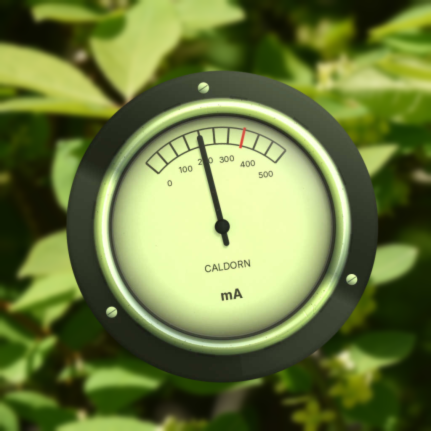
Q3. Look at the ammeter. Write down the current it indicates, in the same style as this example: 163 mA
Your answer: 200 mA
